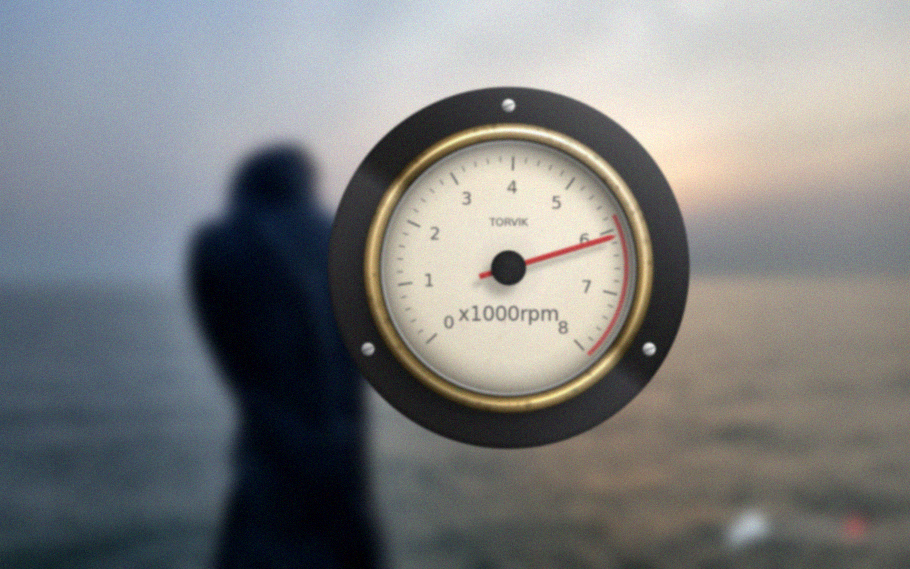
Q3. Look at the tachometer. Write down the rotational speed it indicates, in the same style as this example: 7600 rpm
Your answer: 6100 rpm
